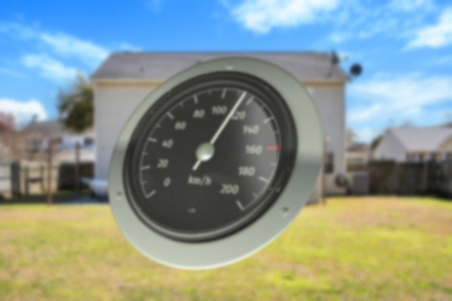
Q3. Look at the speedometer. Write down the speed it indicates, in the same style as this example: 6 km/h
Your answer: 115 km/h
